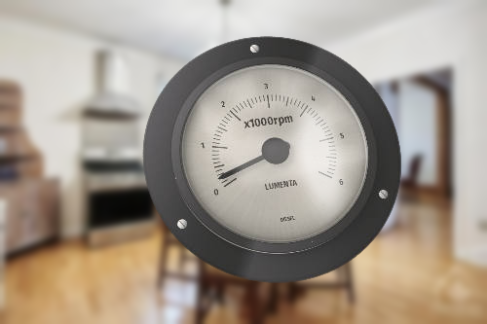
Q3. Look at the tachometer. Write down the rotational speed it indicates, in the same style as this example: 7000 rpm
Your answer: 200 rpm
